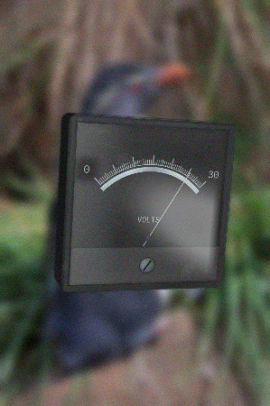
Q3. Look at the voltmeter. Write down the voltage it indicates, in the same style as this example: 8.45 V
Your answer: 25 V
